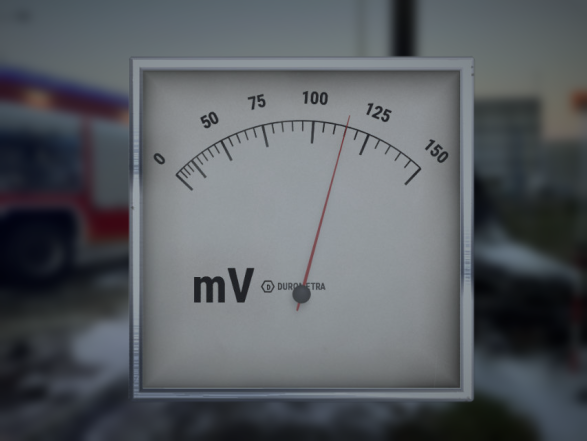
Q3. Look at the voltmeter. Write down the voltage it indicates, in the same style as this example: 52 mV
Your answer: 115 mV
